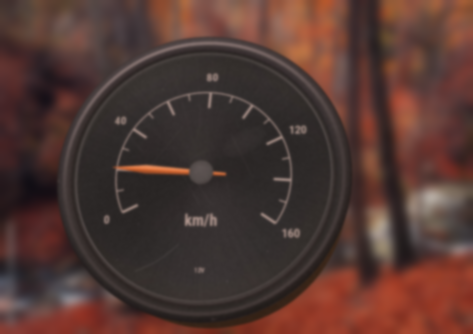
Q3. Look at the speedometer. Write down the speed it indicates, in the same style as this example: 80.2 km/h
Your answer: 20 km/h
